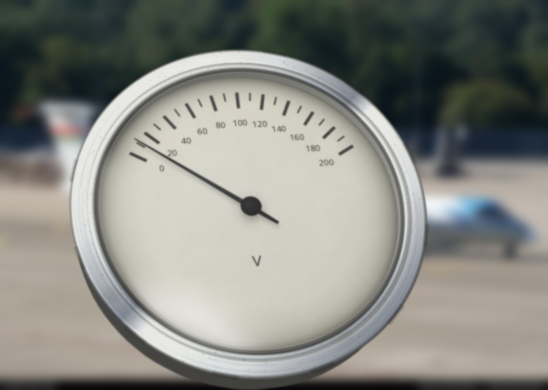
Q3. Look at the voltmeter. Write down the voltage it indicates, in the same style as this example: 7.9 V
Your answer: 10 V
